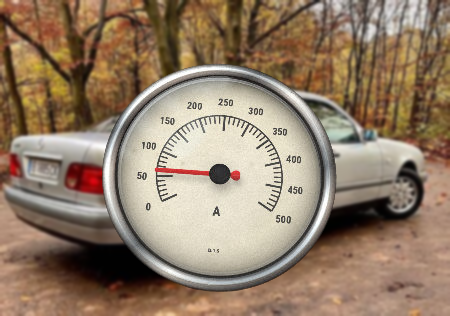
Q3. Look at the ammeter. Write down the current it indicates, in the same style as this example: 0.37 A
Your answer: 60 A
